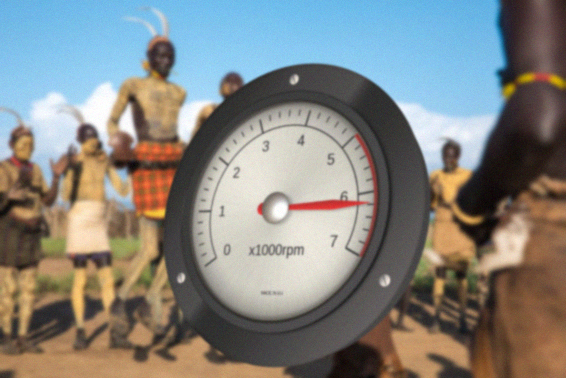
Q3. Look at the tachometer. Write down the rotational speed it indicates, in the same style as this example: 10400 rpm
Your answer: 6200 rpm
